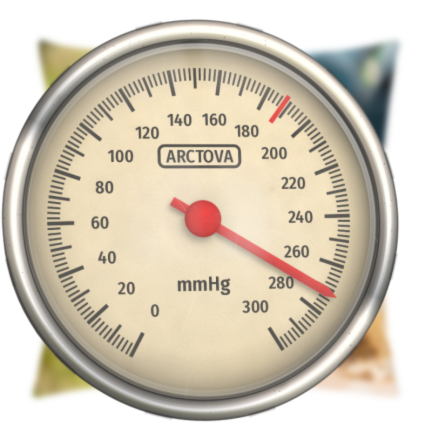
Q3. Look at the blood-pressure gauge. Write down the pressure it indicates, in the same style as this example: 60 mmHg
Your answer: 272 mmHg
